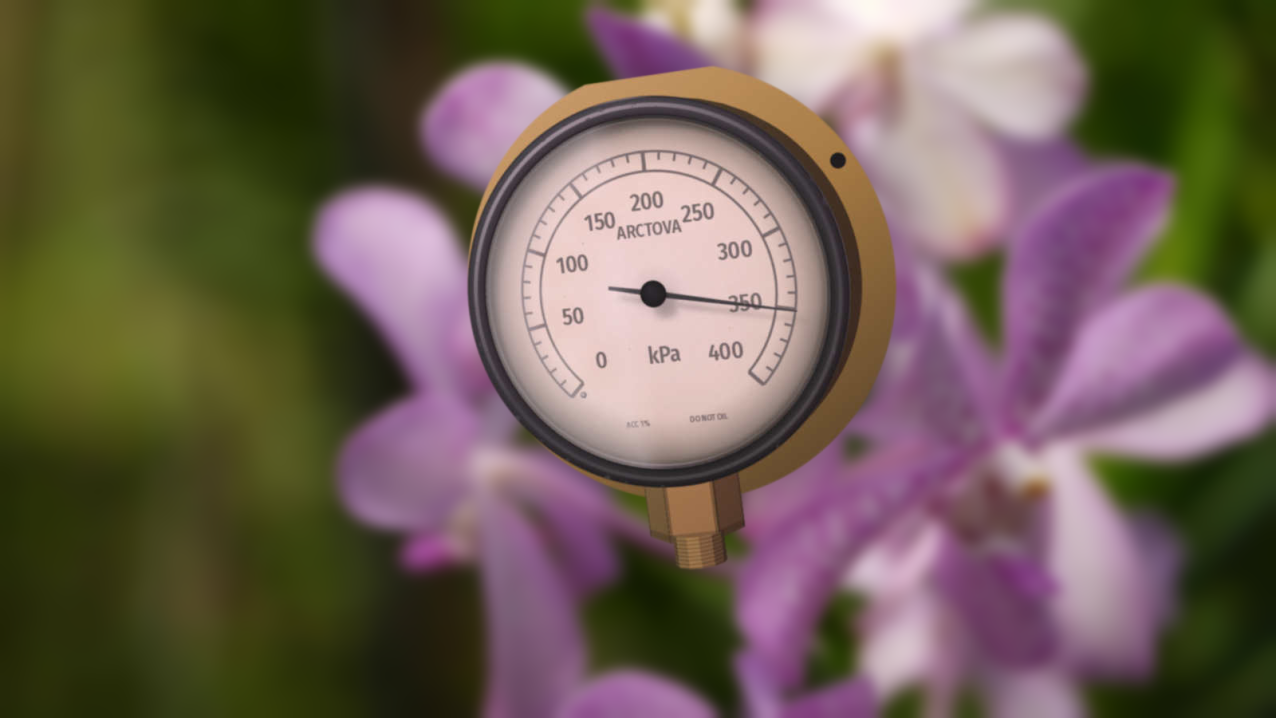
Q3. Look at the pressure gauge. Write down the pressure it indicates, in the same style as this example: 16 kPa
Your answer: 350 kPa
